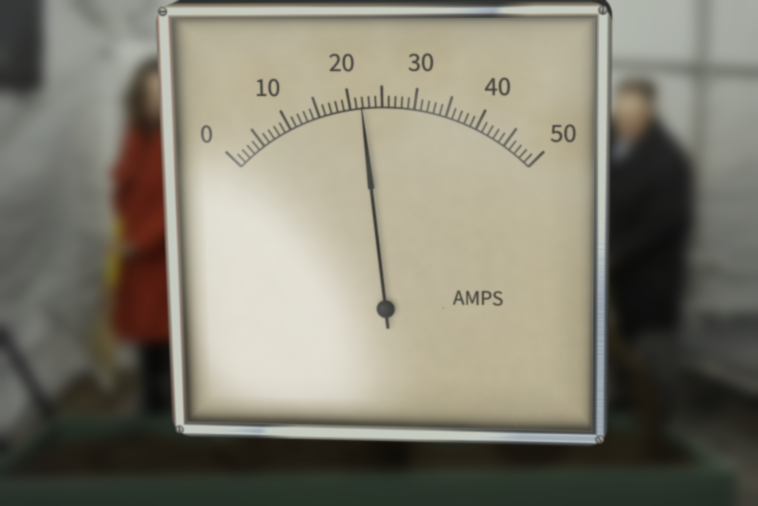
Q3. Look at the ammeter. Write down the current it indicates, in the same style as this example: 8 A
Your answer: 22 A
